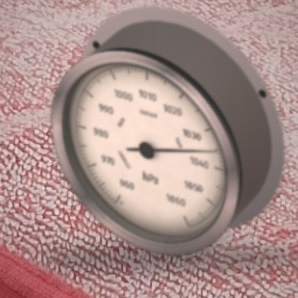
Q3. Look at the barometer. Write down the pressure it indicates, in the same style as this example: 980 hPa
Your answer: 1035 hPa
